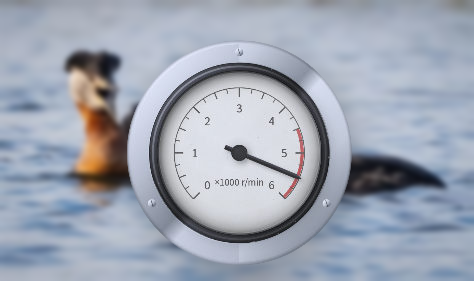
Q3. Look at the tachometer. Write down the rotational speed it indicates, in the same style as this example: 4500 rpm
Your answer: 5500 rpm
